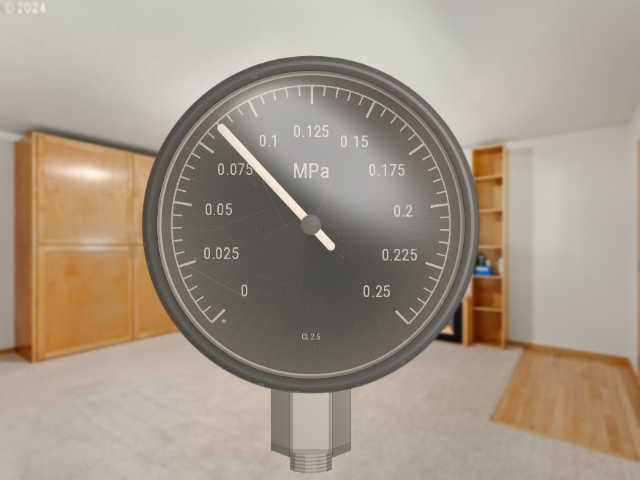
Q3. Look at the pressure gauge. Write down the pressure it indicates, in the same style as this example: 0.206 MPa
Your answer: 0.085 MPa
